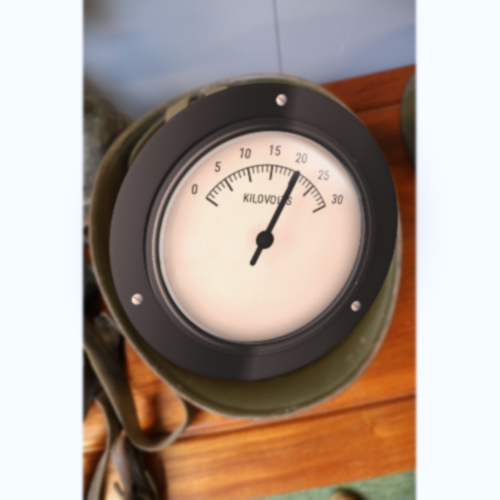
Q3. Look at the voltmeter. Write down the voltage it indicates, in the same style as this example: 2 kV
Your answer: 20 kV
